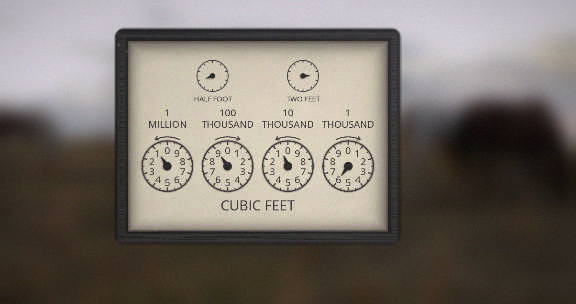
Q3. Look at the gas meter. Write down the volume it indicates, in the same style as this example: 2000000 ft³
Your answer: 90600 ft³
